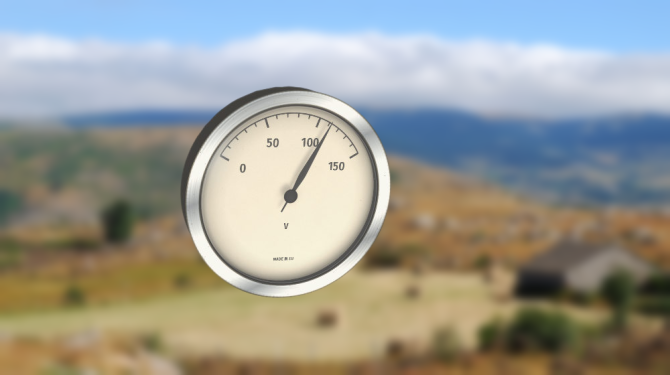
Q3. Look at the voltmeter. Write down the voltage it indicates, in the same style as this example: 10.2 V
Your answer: 110 V
